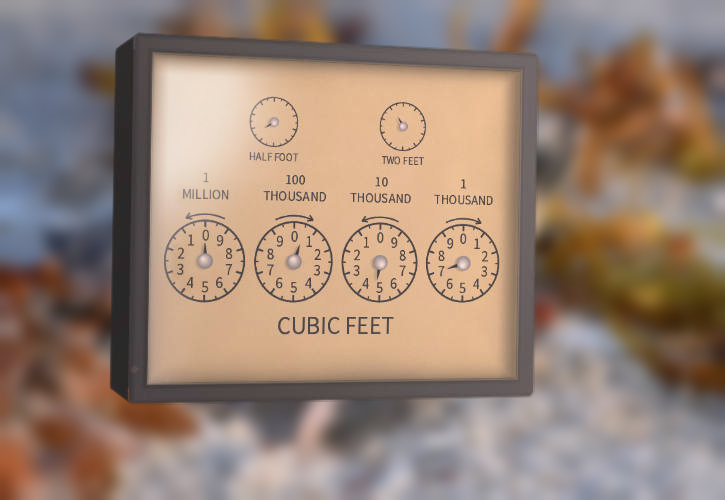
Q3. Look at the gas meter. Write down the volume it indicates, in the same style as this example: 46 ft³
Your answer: 4700 ft³
